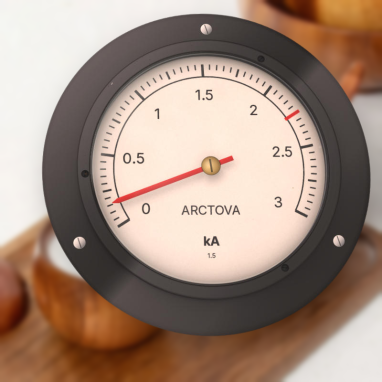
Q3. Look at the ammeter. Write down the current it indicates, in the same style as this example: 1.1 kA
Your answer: 0.15 kA
